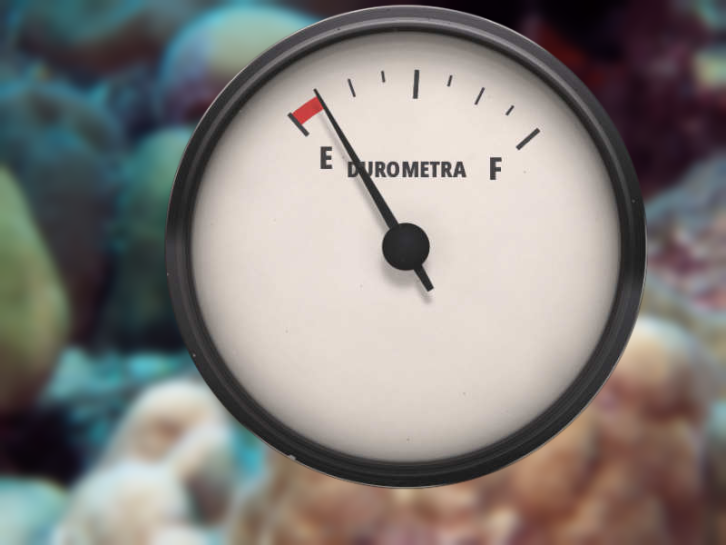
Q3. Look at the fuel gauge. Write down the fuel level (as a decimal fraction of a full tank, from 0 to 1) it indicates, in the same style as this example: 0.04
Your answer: 0.125
